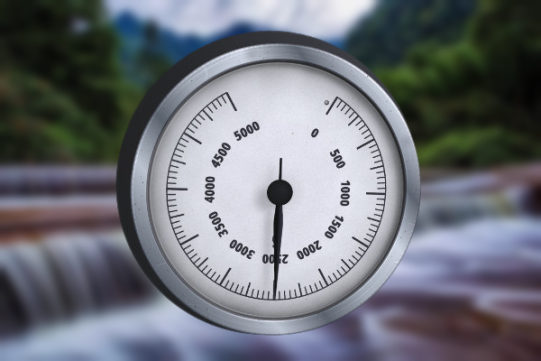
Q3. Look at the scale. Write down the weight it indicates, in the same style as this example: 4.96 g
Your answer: 2500 g
